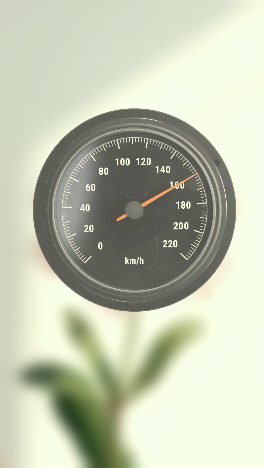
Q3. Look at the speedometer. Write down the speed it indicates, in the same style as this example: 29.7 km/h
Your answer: 160 km/h
